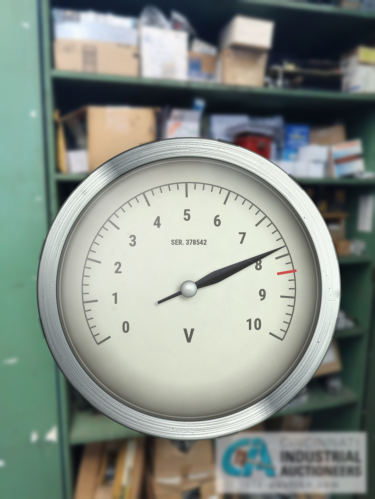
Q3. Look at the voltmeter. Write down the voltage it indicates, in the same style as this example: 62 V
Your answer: 7.8 V
